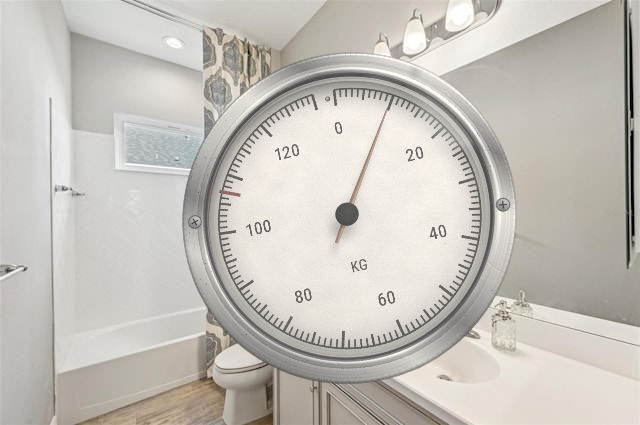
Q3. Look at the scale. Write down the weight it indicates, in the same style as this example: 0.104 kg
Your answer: 10 kg
